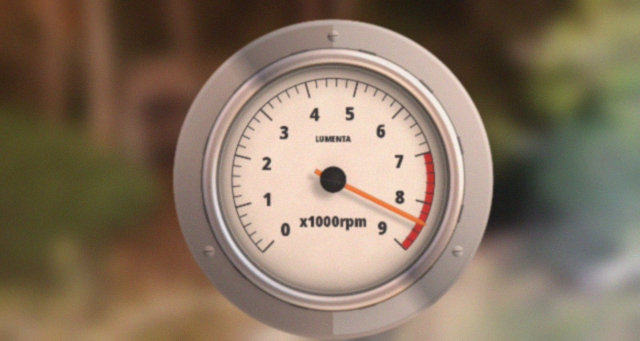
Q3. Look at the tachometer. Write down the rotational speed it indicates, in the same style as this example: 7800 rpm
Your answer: 8400 rpm
